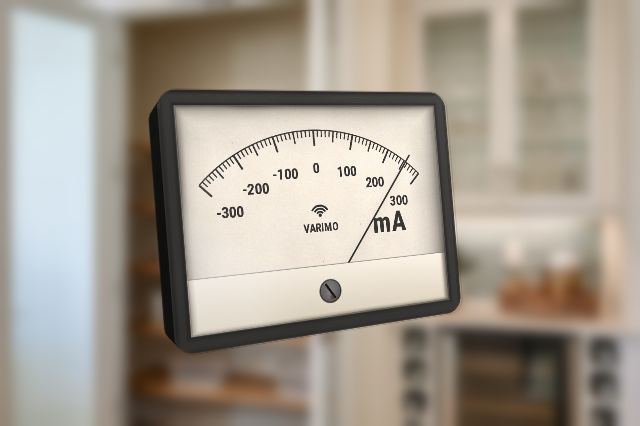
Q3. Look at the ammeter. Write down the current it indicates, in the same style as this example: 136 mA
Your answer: 250 mA
